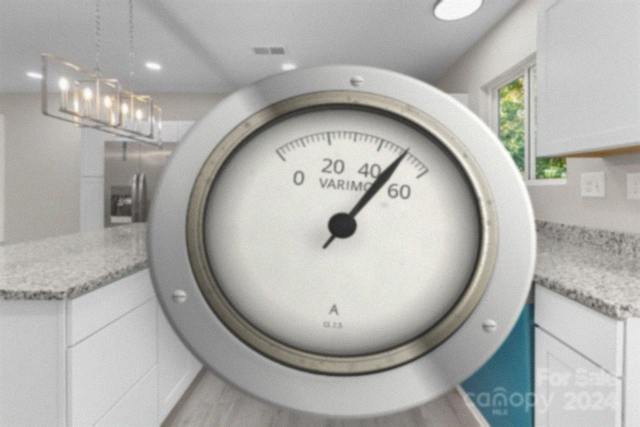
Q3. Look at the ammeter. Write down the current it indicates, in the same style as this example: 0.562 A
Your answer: 50 A
